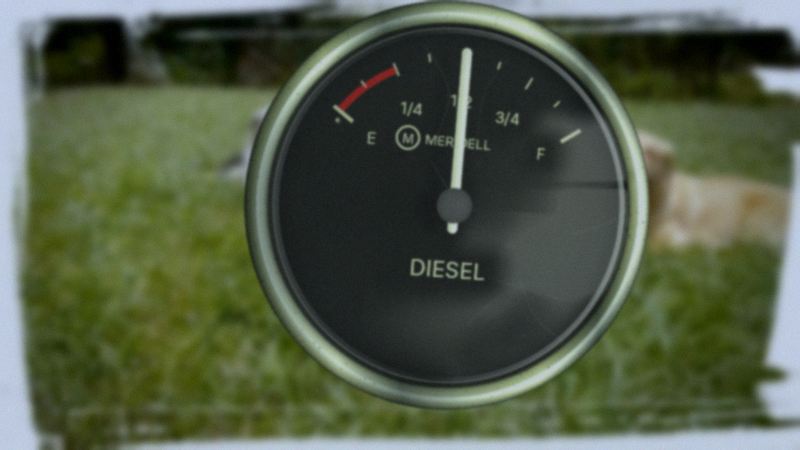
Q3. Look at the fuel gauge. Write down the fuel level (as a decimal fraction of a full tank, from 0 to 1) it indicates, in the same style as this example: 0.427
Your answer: 0.5
